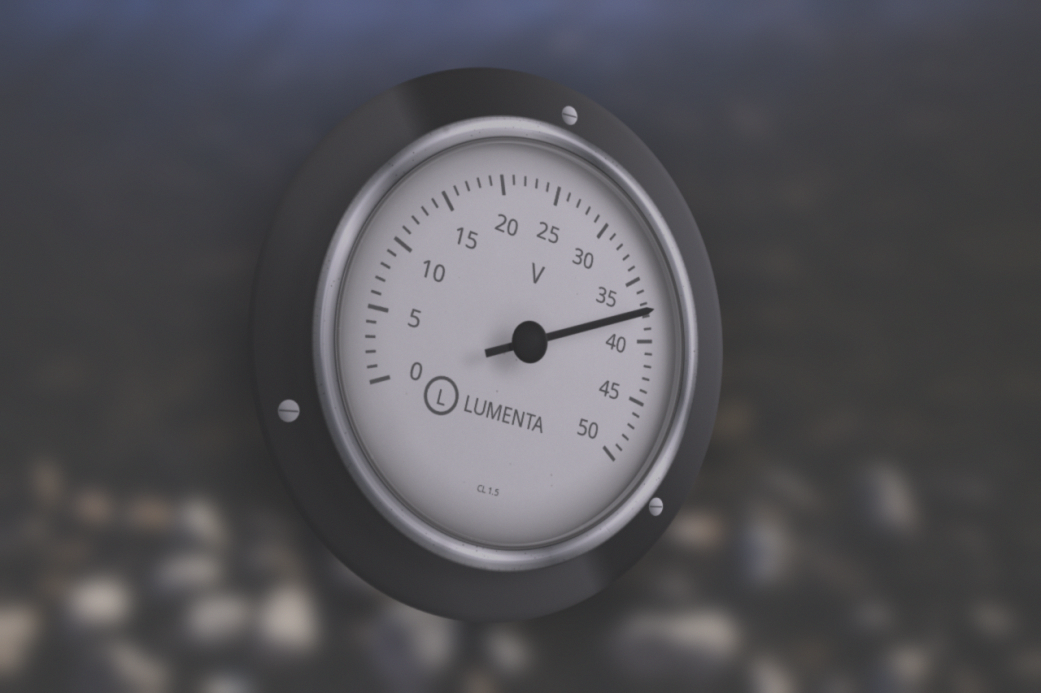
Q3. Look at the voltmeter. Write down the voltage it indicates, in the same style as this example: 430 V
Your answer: 37.5 V
